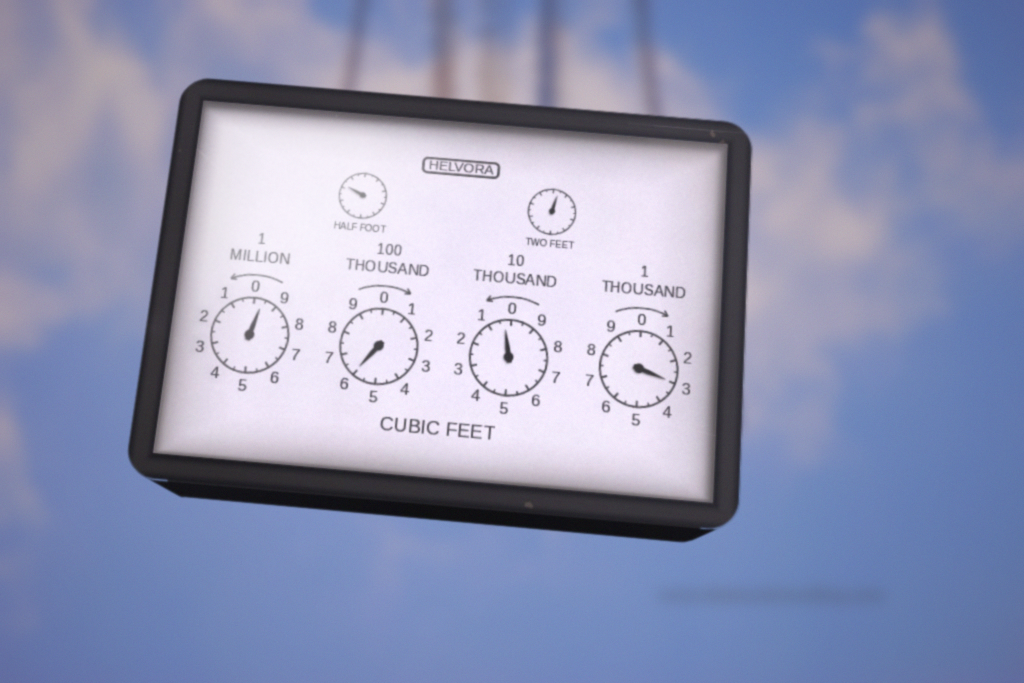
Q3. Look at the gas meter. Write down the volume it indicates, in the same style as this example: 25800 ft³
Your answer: 960300 ft³
